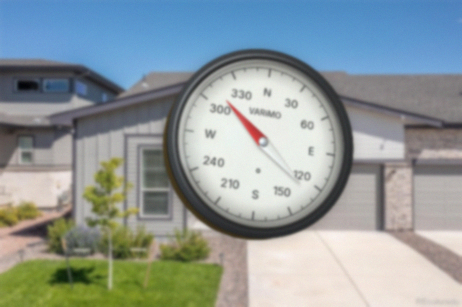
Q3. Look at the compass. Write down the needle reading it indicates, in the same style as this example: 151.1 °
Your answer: 310 °
